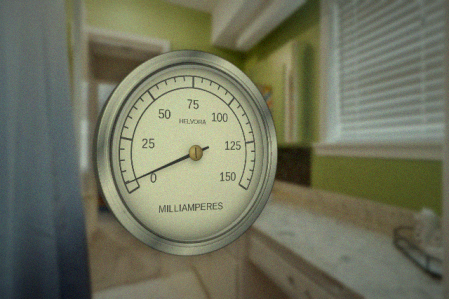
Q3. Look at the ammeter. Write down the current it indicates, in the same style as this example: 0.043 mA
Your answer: 5 mA
